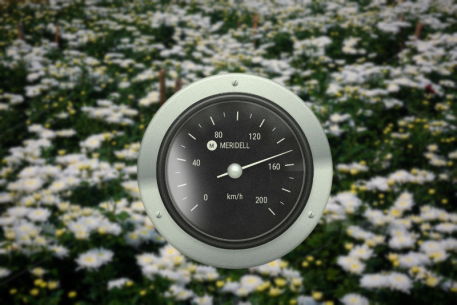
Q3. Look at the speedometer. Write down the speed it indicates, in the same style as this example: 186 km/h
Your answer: 150 km/h
